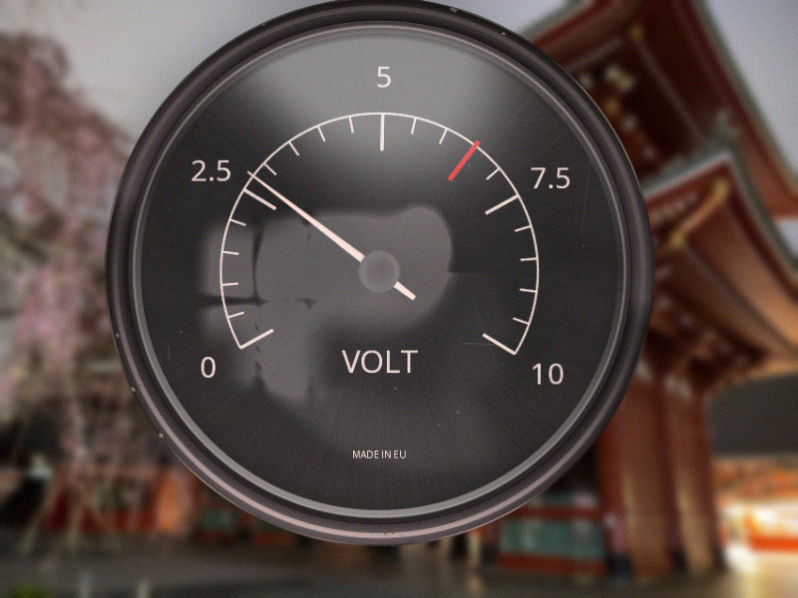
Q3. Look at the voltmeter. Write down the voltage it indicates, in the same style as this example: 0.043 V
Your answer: 2.75 V
